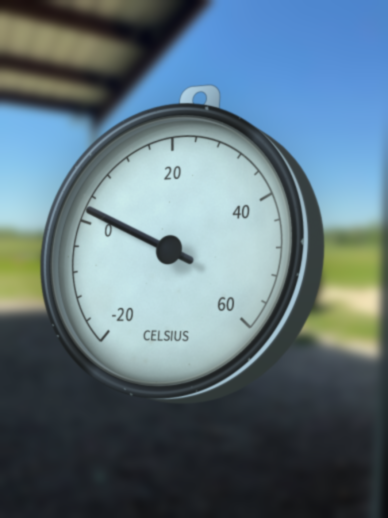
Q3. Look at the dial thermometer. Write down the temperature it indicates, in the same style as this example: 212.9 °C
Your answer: 2 °C
